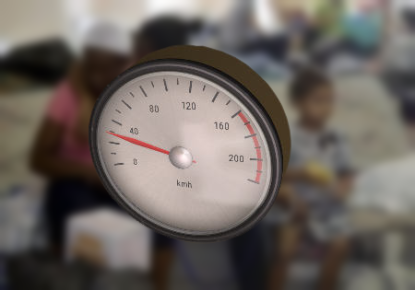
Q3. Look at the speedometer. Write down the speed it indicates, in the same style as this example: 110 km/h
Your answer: 30 km/h
